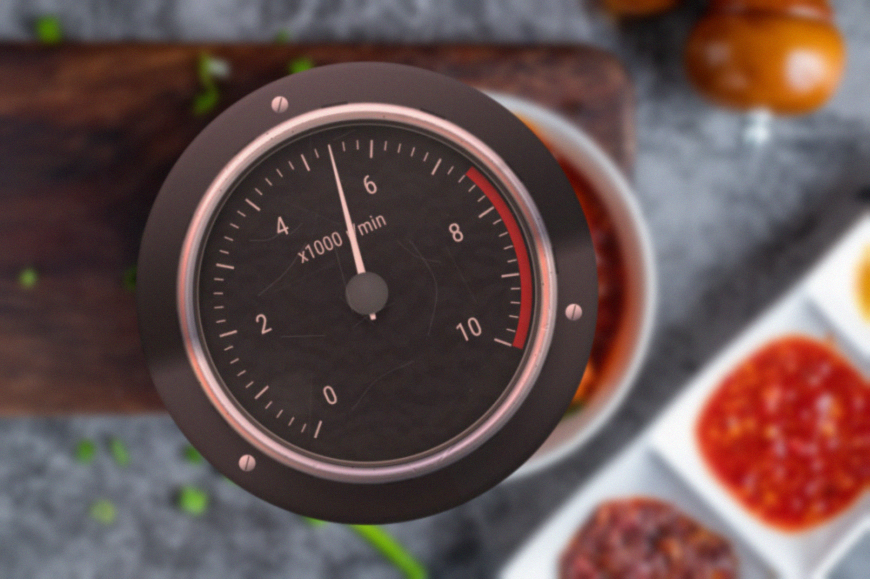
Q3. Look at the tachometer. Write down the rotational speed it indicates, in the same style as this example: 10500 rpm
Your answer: 5400 rpm
